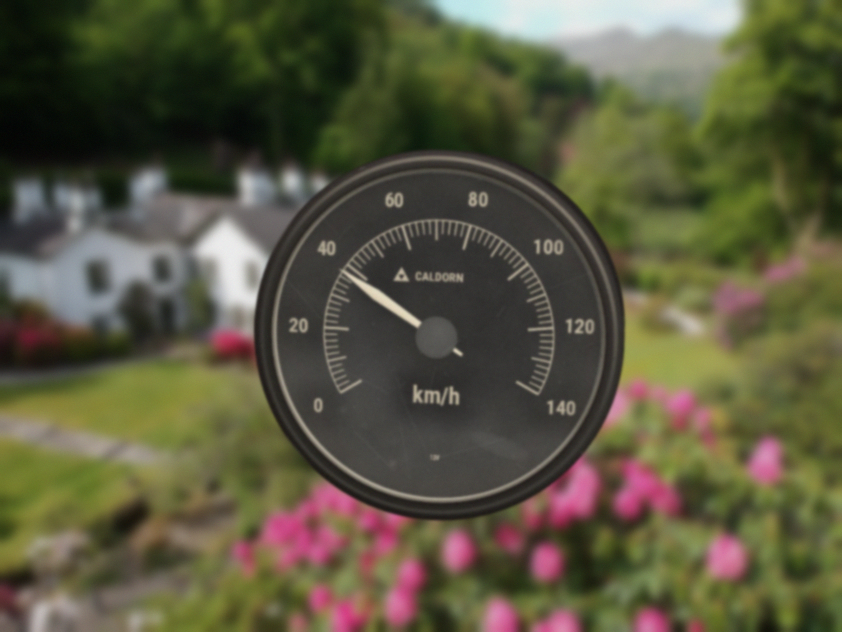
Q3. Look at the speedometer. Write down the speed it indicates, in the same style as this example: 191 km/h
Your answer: 38 km/h
